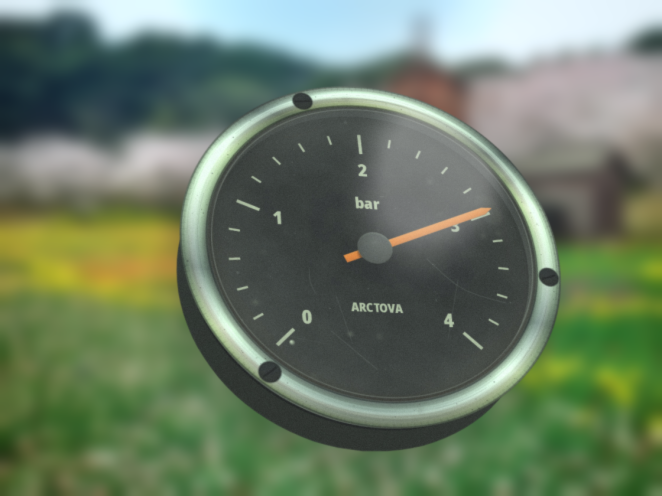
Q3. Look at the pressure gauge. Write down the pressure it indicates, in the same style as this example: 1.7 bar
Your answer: 3 bar
